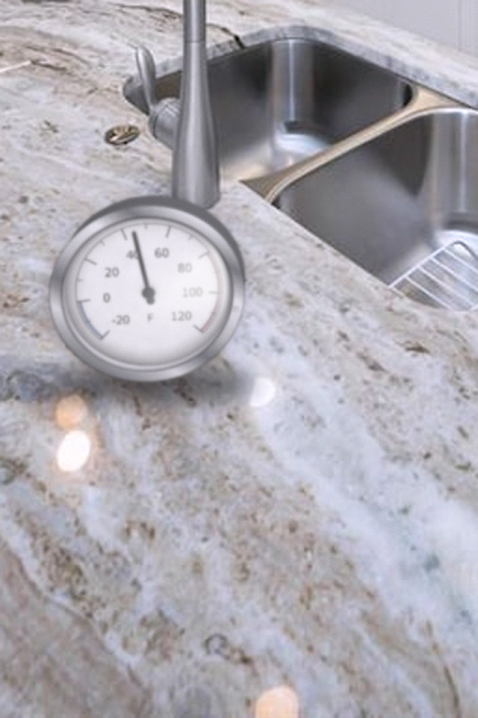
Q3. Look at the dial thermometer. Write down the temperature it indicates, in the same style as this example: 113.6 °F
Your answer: 45 °F
